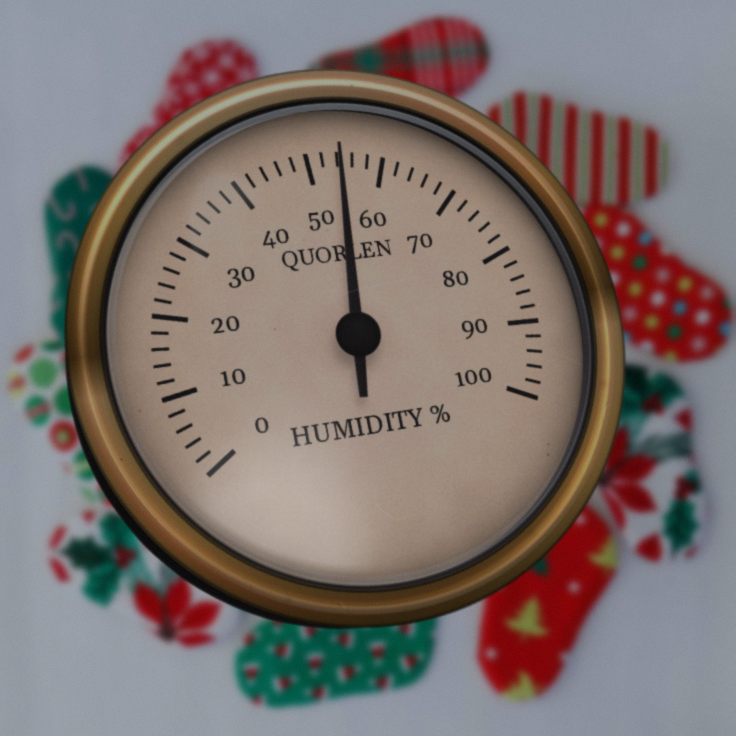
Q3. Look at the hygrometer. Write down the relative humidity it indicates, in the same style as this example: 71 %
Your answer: 54 %
